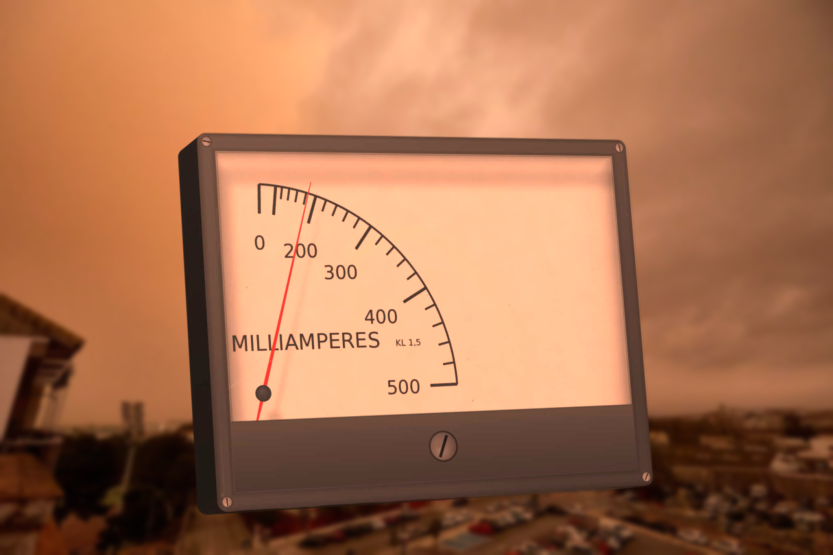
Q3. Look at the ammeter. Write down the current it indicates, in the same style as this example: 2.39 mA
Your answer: 180 mA
